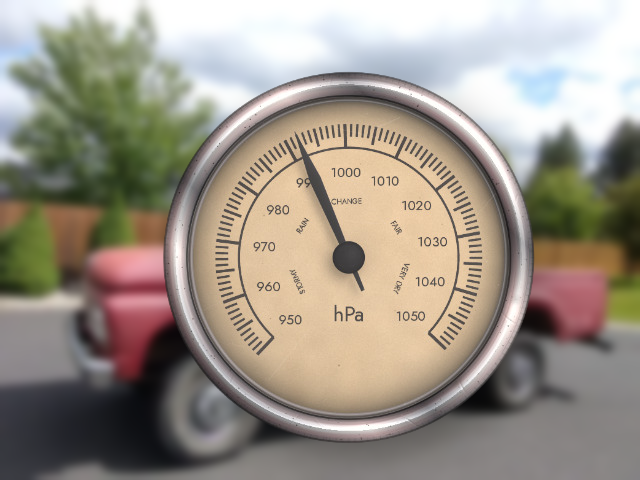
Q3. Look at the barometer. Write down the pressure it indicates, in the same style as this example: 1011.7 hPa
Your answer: 992 hPa
